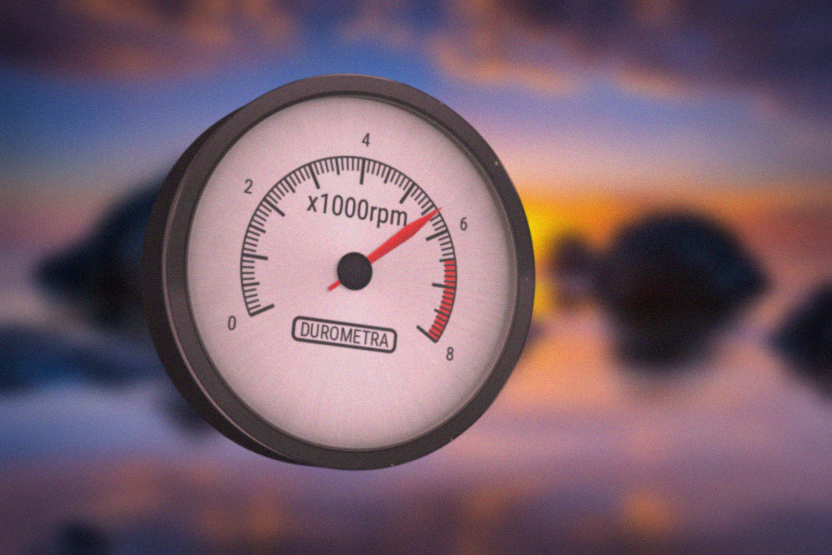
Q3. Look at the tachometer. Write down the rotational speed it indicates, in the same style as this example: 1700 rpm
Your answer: 5600 rpm
